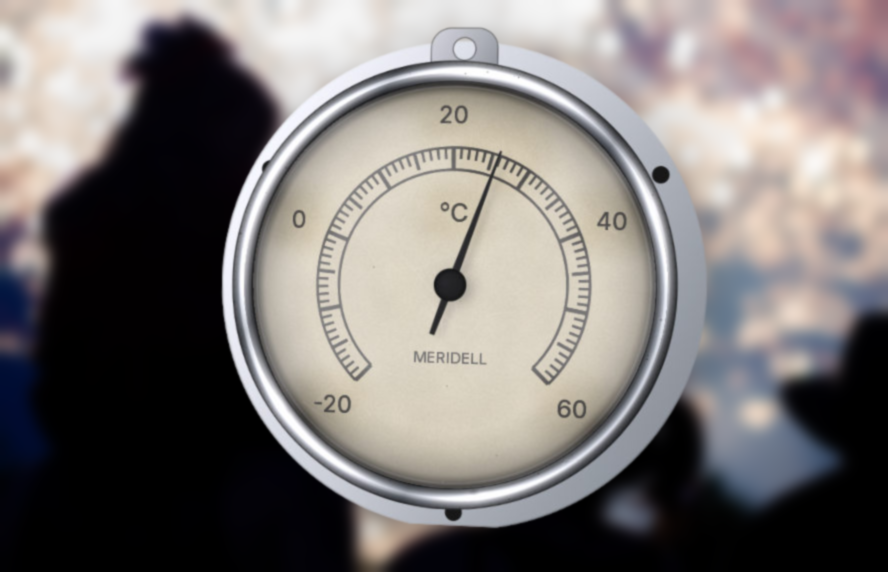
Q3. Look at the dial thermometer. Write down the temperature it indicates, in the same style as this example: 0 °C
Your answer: 26 °C
